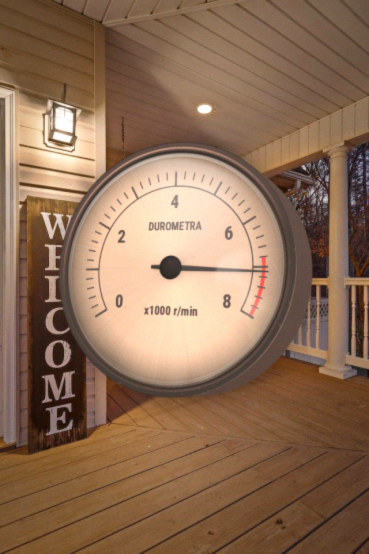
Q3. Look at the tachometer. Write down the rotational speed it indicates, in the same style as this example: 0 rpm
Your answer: 7100 rpm
